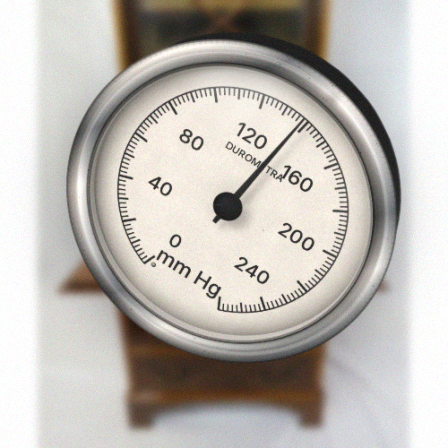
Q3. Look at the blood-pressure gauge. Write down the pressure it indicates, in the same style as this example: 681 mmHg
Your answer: 138 mmHg
